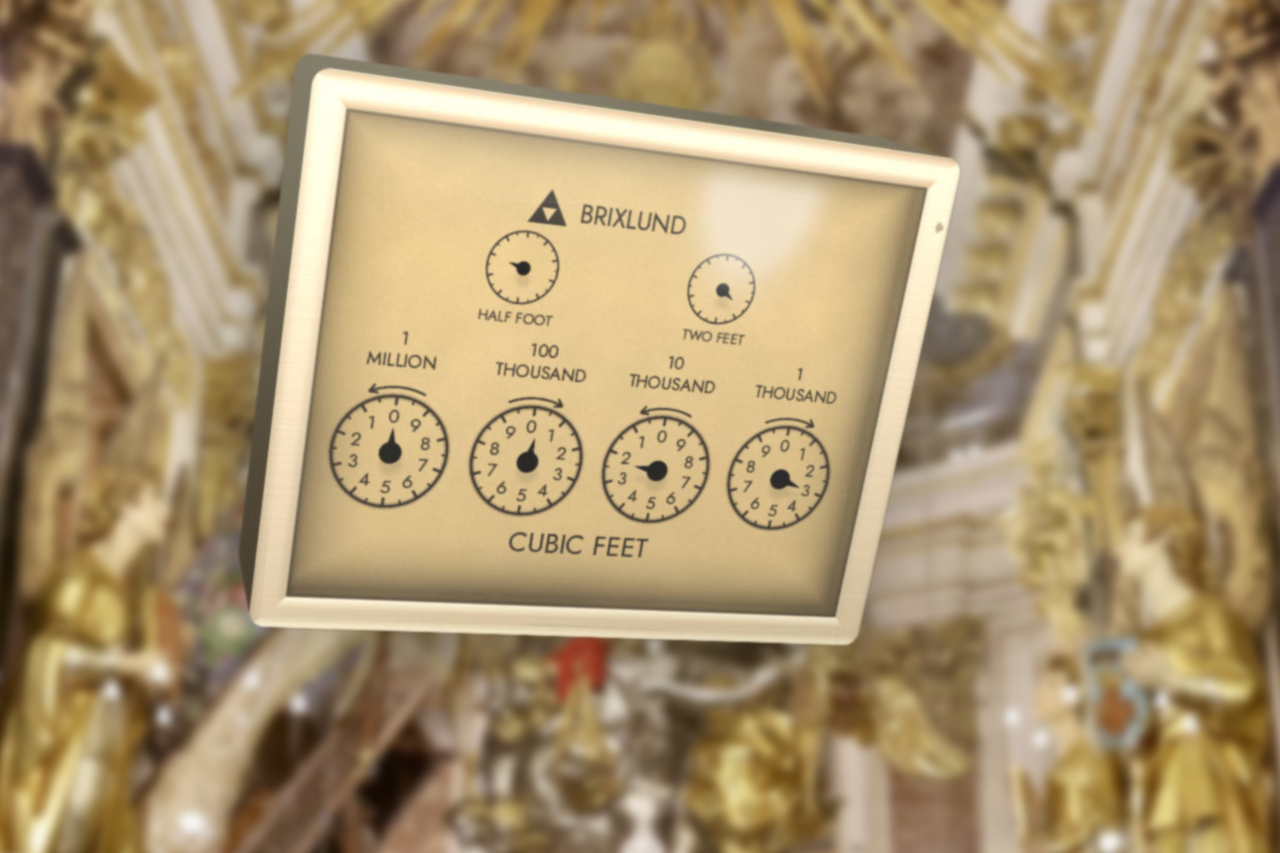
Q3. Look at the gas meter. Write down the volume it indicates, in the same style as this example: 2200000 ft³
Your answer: 2300 ft³
